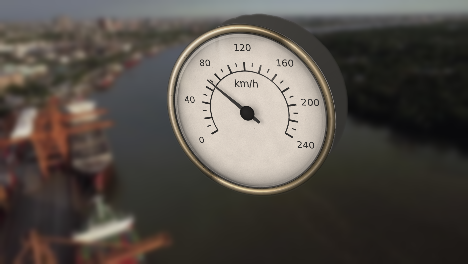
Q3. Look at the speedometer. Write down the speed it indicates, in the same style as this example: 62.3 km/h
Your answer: 70 km/h
